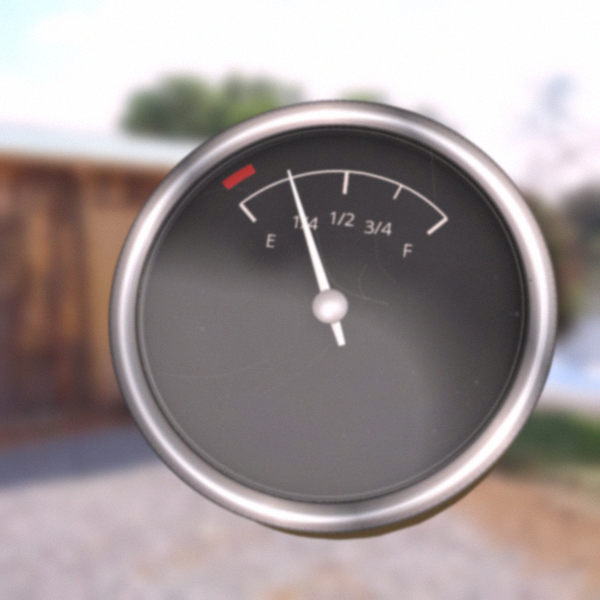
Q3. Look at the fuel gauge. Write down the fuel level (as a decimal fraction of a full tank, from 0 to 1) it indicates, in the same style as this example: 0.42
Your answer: 0.25
